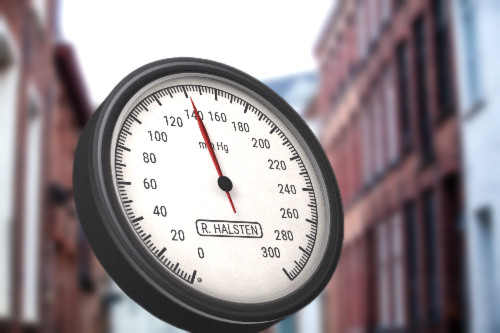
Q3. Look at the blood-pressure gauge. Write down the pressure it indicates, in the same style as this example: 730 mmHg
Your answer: 140 mmHg
